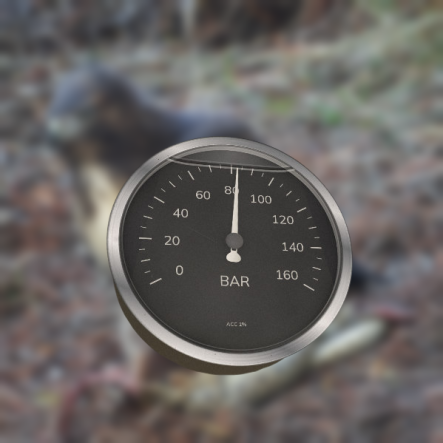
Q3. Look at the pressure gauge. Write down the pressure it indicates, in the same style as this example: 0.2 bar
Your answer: 82.5 bar
